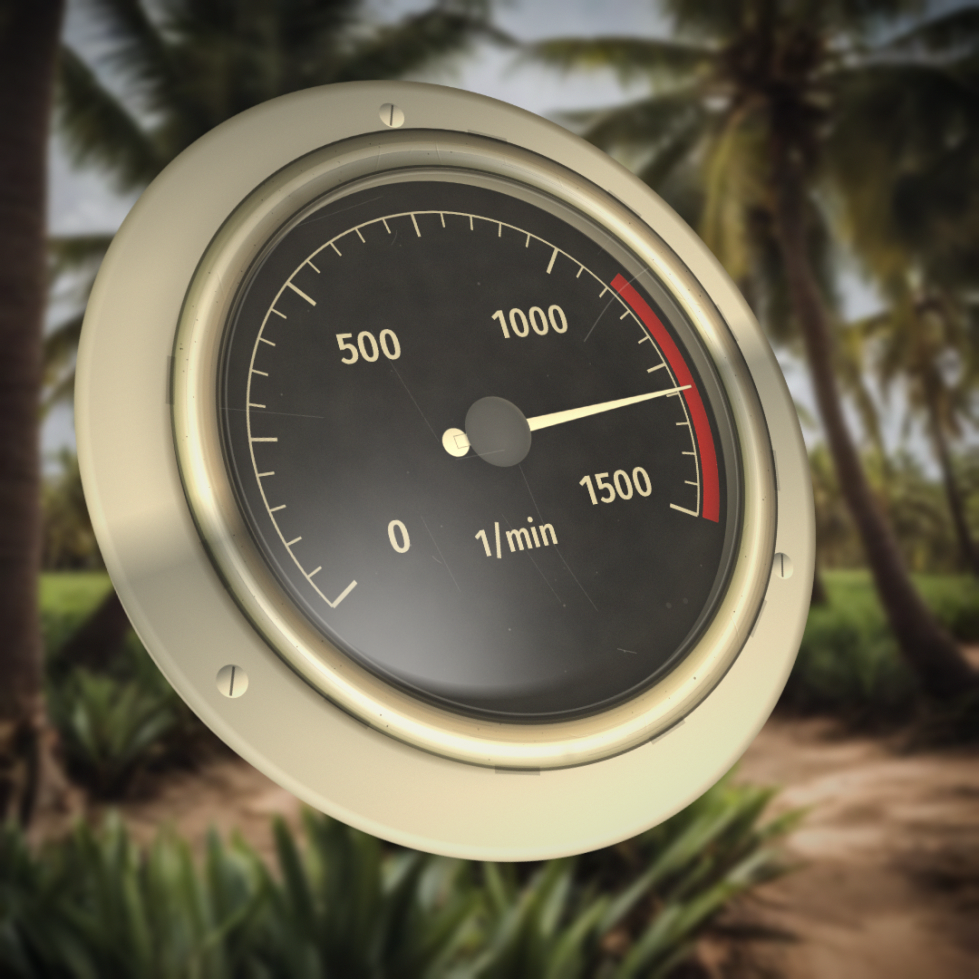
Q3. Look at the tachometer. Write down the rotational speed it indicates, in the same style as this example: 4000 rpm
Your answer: 1300 rpm
